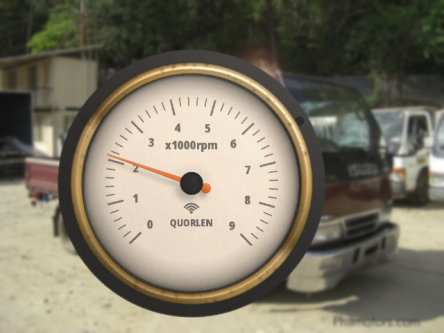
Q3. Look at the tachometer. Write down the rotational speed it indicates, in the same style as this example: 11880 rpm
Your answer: 2100 rpm
